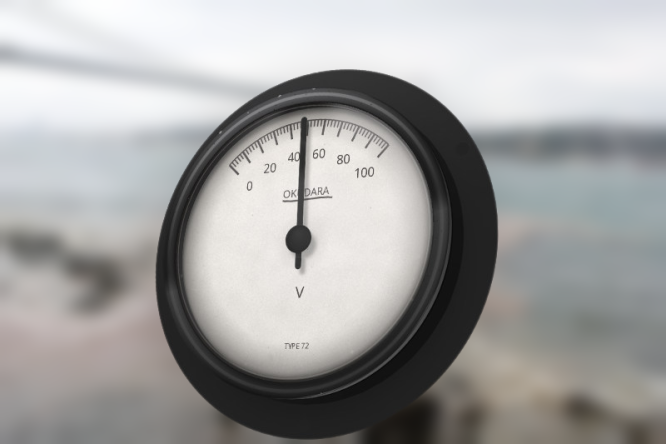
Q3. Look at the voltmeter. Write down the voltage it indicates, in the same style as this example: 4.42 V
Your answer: 50 V
